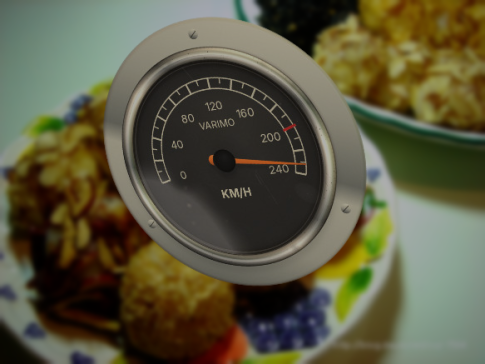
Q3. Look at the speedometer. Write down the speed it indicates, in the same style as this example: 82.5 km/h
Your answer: 230 km/h
